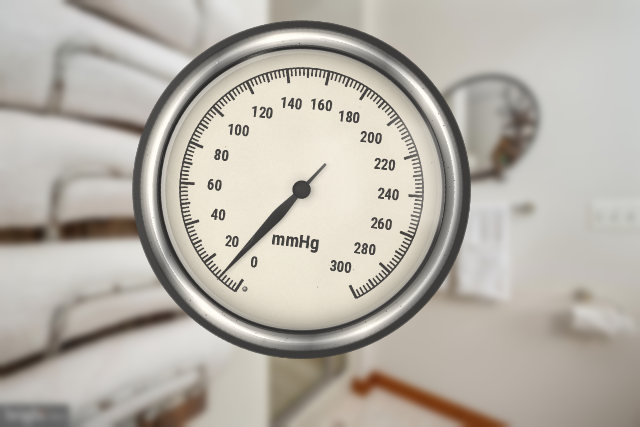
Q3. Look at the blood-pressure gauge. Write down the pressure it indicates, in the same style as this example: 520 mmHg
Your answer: 10 mmHg
